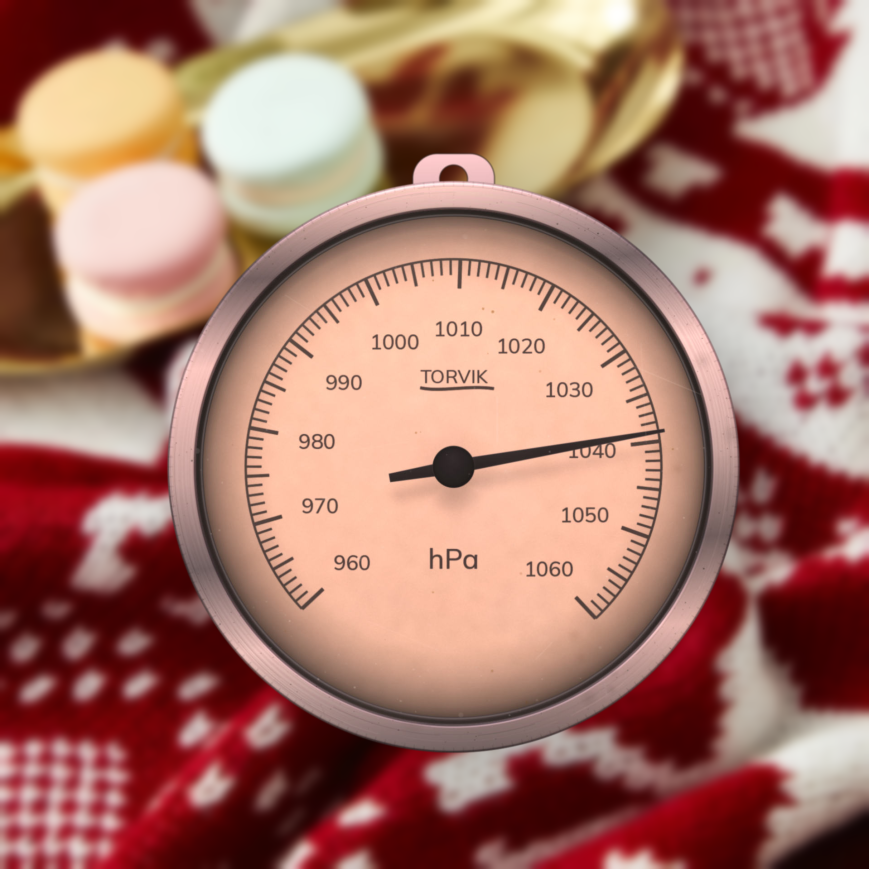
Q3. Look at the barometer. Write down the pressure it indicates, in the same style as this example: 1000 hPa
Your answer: 1039 hPa
